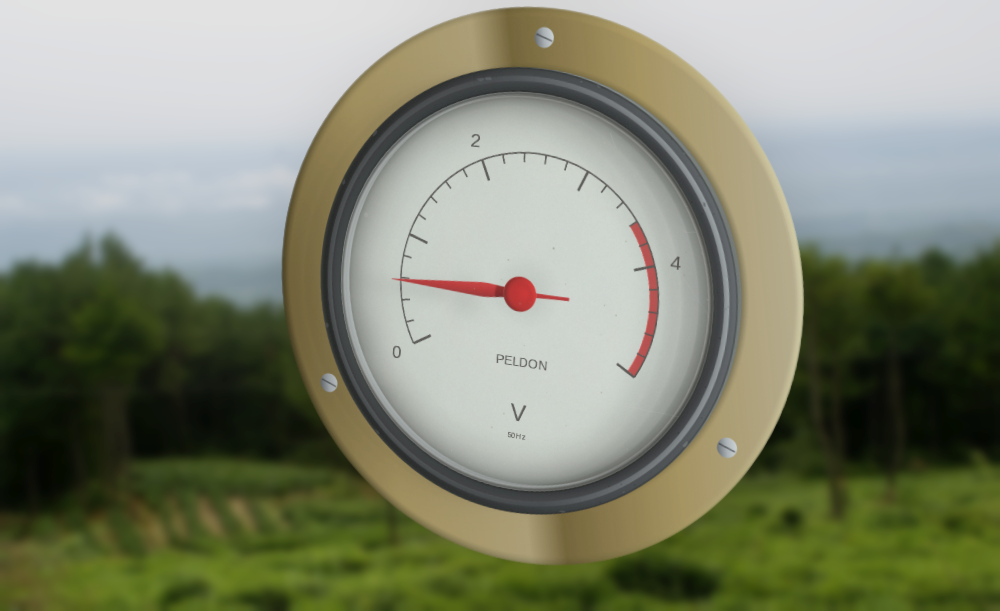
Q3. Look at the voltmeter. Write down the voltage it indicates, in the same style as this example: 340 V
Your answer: 0.6 V
